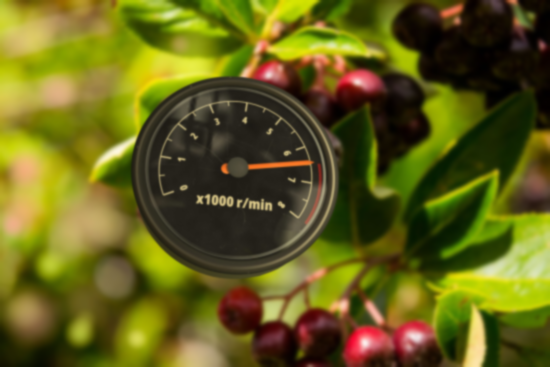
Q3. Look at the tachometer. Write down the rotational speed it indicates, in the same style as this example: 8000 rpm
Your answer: 6500 rpm
